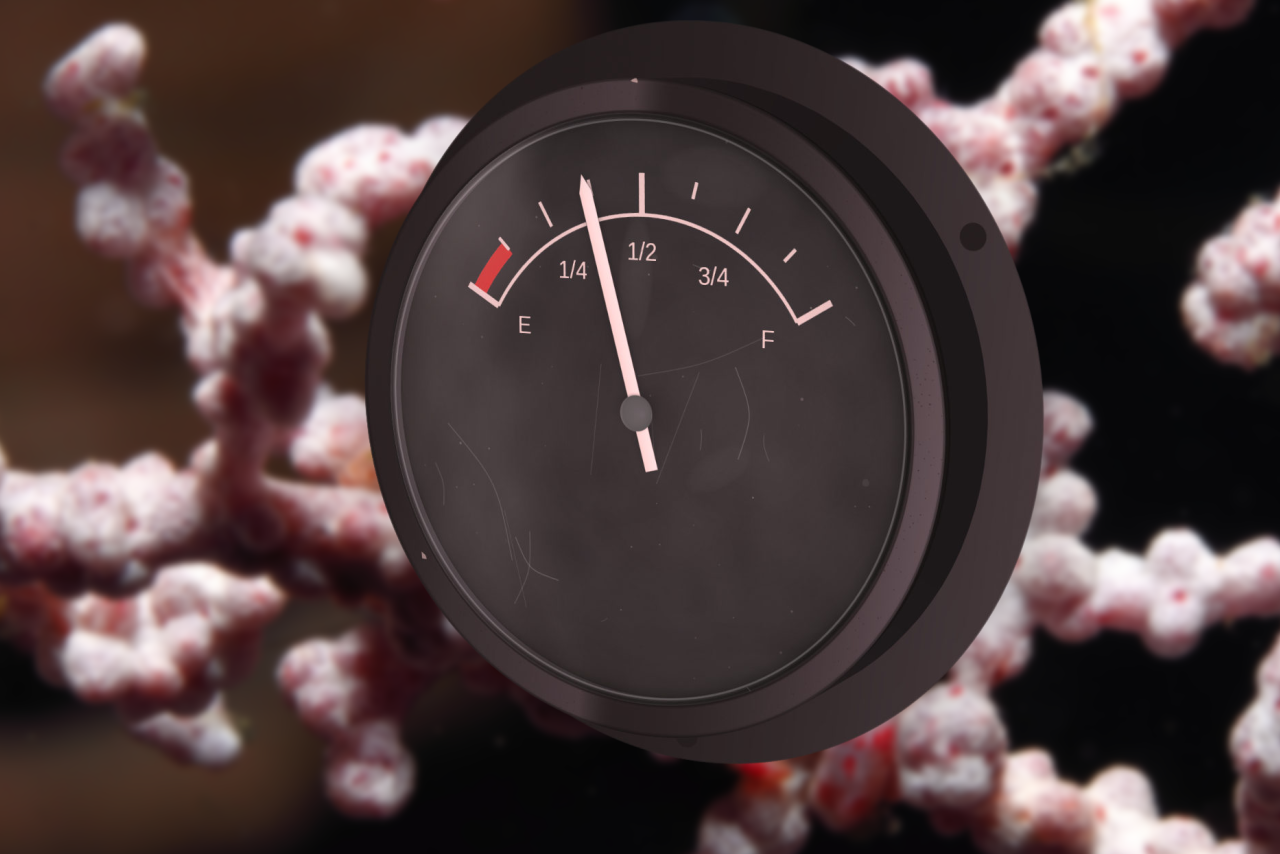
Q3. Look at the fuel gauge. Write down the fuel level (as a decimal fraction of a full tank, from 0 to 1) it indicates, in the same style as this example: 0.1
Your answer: 0.375
